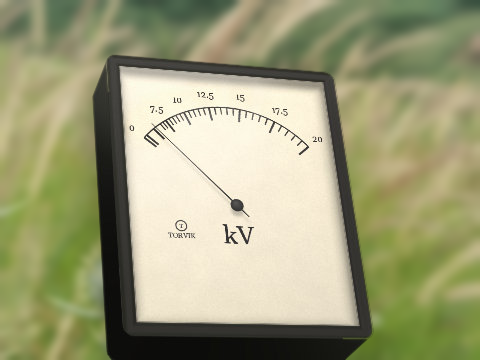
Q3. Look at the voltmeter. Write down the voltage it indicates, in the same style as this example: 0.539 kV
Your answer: 5 kV
